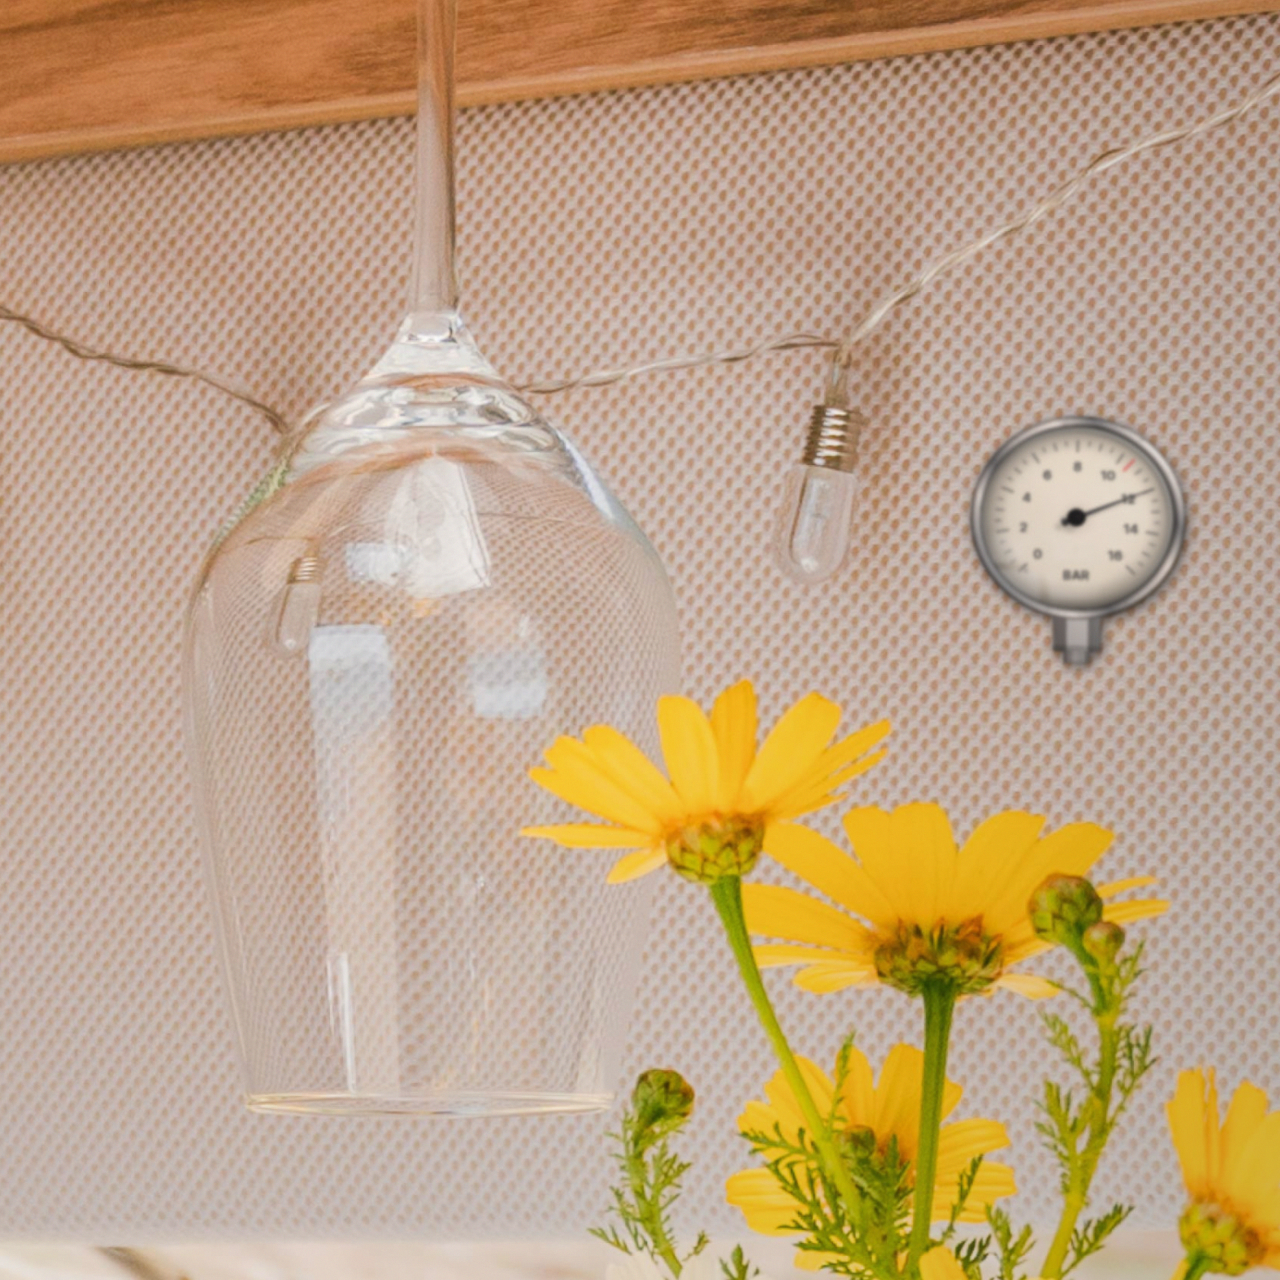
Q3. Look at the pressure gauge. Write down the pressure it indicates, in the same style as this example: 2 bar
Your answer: 12 bar
